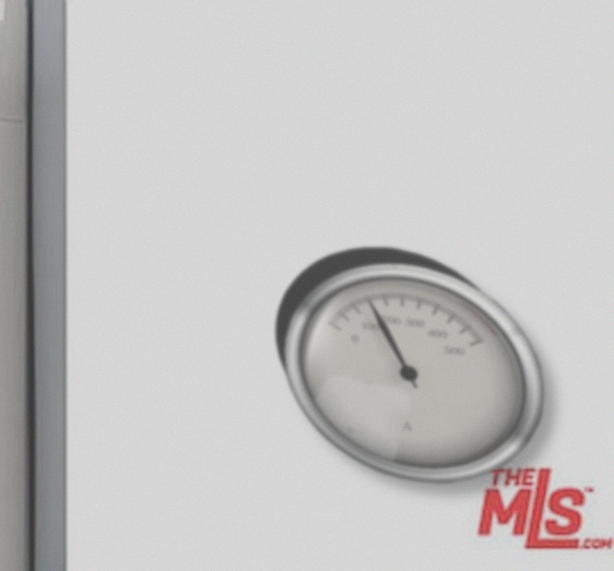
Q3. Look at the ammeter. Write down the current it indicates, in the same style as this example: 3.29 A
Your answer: 150 A
